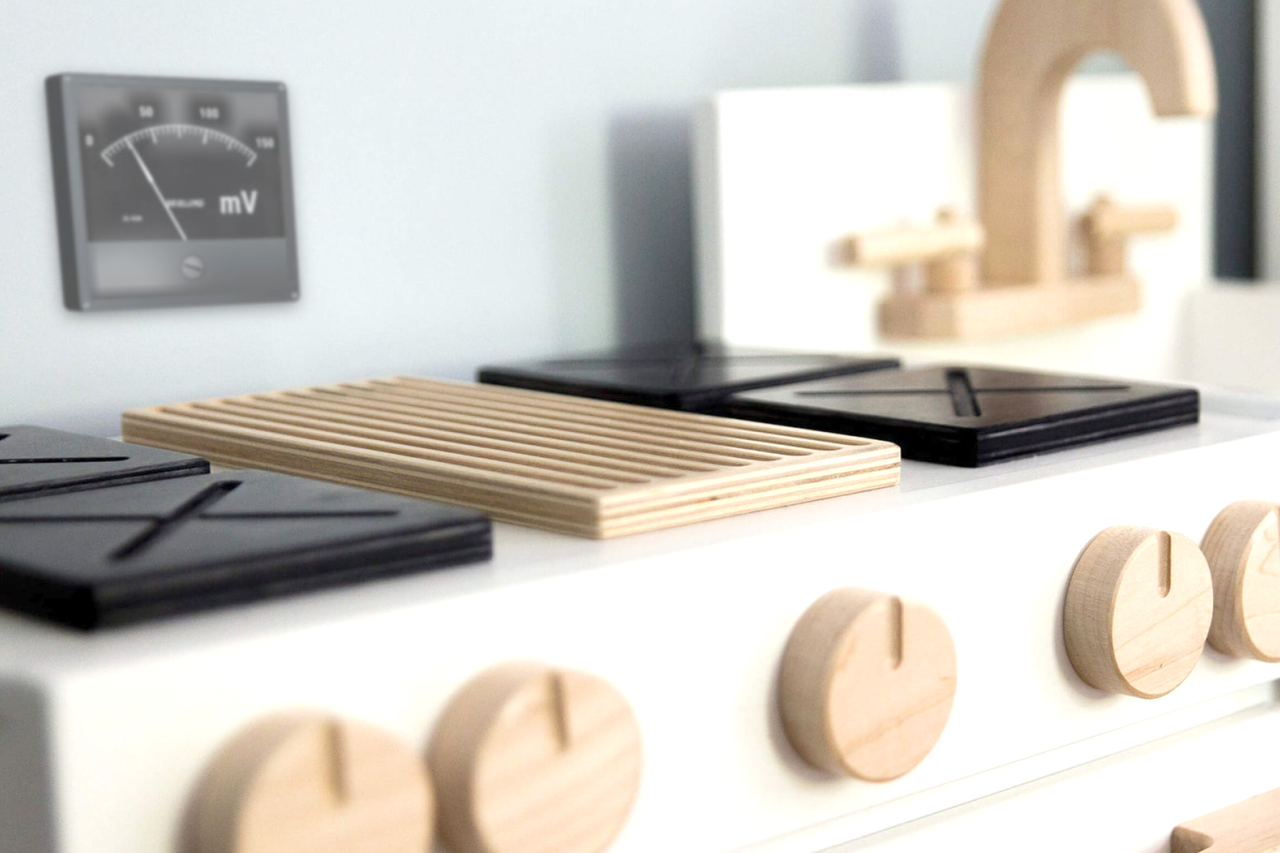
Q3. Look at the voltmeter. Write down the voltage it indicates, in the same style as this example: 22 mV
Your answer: 25 mV
